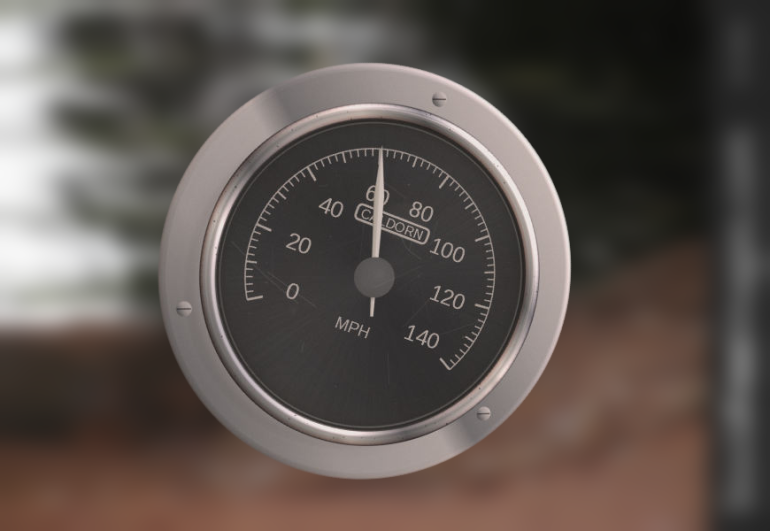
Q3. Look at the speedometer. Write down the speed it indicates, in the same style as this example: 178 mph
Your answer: 60 mph
